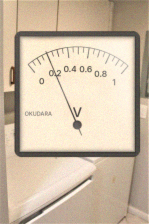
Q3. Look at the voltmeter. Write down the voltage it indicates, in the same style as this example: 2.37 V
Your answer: 0.2 V
